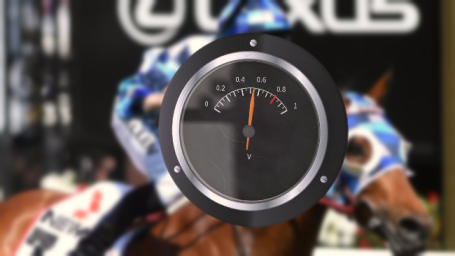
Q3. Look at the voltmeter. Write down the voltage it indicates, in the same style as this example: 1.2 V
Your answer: 0.55 V
